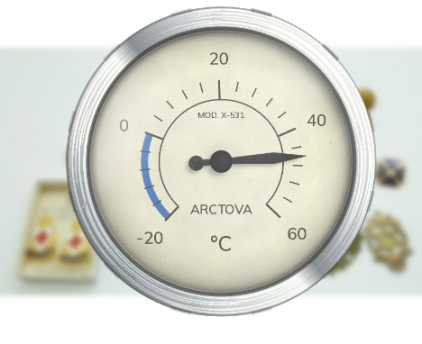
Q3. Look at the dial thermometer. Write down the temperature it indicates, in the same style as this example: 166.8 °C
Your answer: 46 °C
